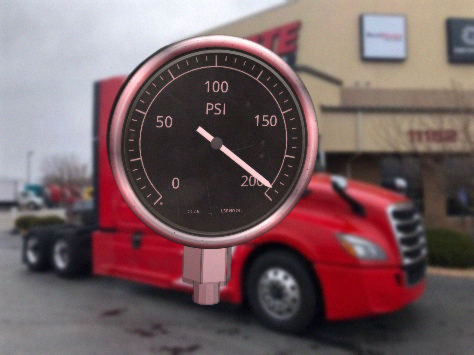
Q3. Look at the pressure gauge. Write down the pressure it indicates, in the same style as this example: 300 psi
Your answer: 195 psi
